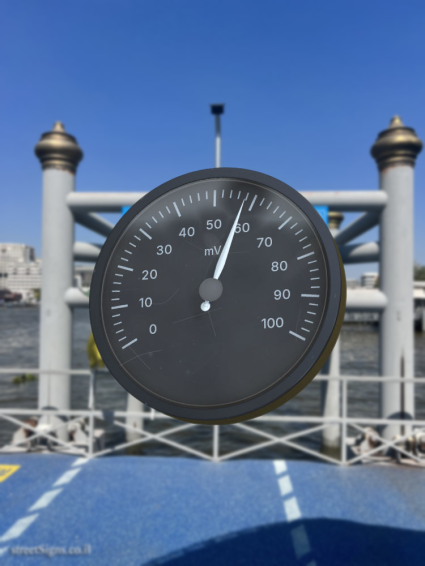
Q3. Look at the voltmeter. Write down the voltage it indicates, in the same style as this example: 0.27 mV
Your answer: 58 mV
